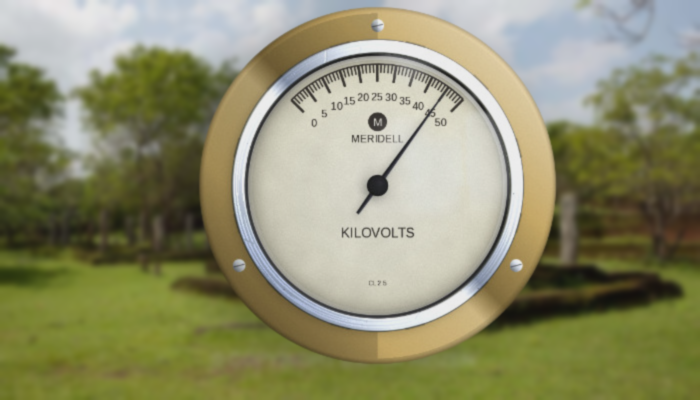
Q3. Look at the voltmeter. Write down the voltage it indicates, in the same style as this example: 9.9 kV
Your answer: 45 kV
